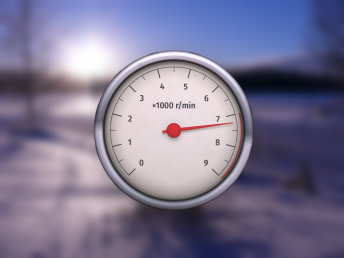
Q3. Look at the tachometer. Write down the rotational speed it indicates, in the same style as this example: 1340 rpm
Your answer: 7250 rpm
